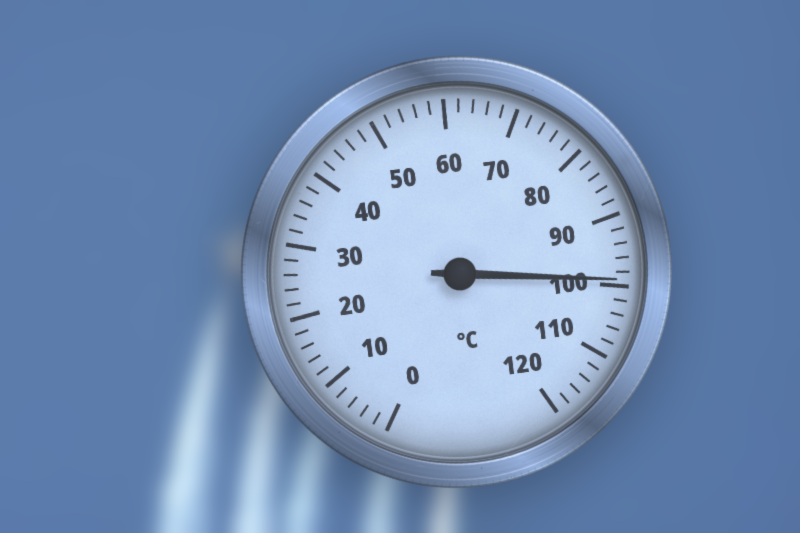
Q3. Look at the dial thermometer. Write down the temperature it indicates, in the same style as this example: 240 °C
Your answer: 99 °C
